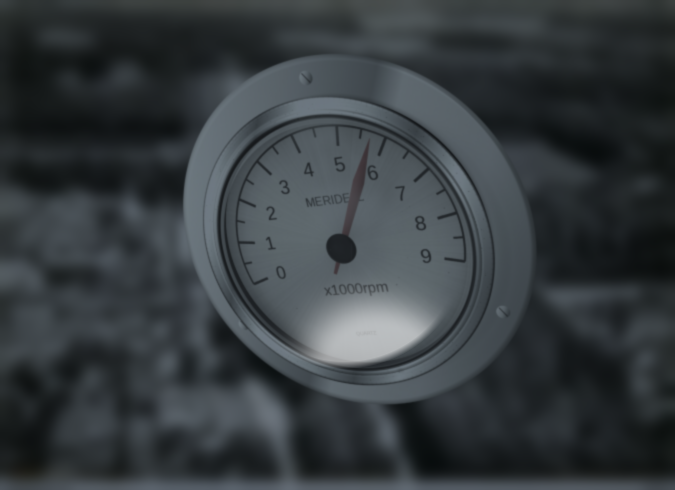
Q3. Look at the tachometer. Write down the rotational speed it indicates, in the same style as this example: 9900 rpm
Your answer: 5750 rpm
